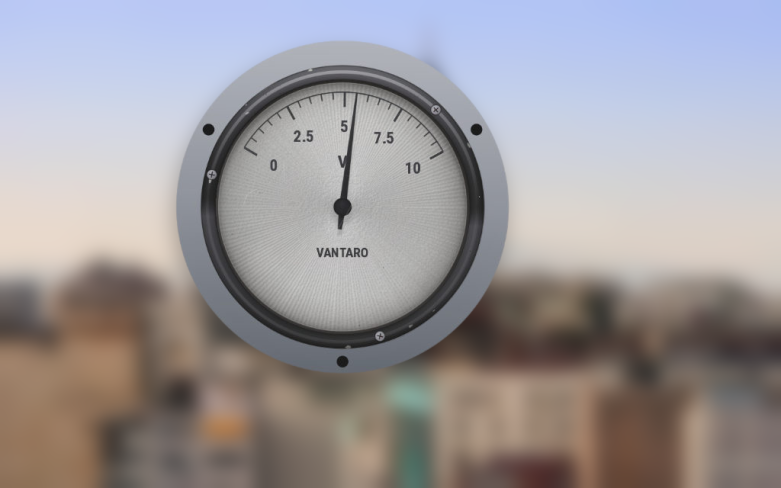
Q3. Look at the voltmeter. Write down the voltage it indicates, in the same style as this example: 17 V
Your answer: 5.5 V
